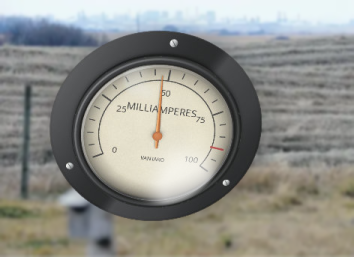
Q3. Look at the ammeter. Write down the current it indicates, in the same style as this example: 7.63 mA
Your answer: 47.5 mA
